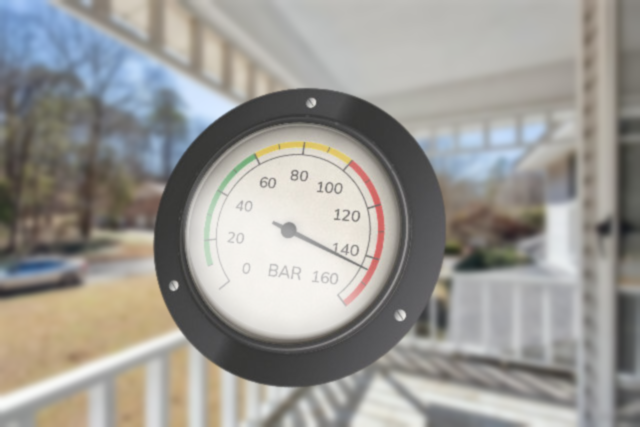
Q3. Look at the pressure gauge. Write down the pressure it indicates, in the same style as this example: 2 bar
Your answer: 145 bar
